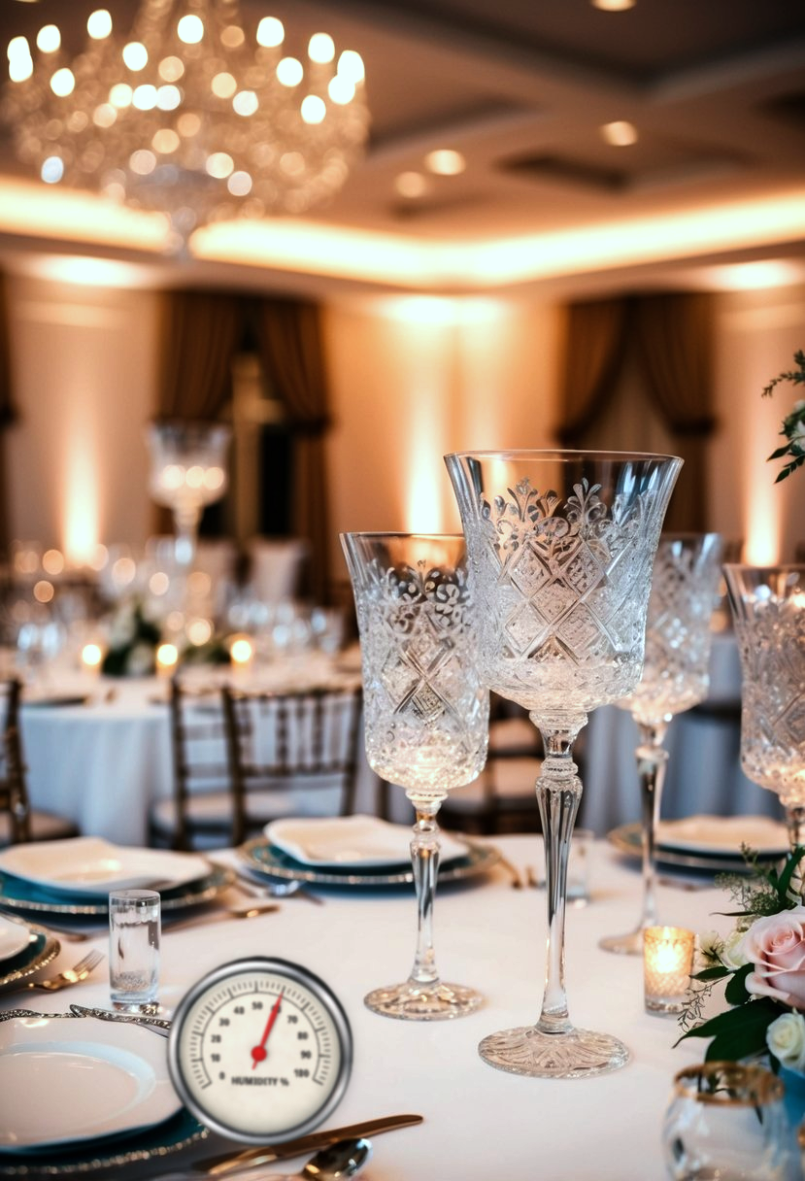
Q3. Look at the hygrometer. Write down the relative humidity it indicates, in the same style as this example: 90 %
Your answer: 60 %
